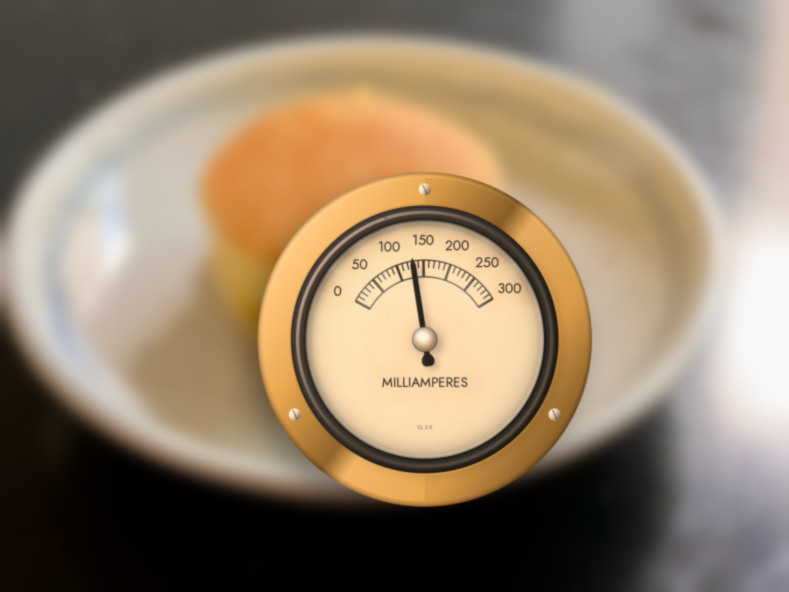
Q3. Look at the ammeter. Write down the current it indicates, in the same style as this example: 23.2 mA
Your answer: 130 mA
